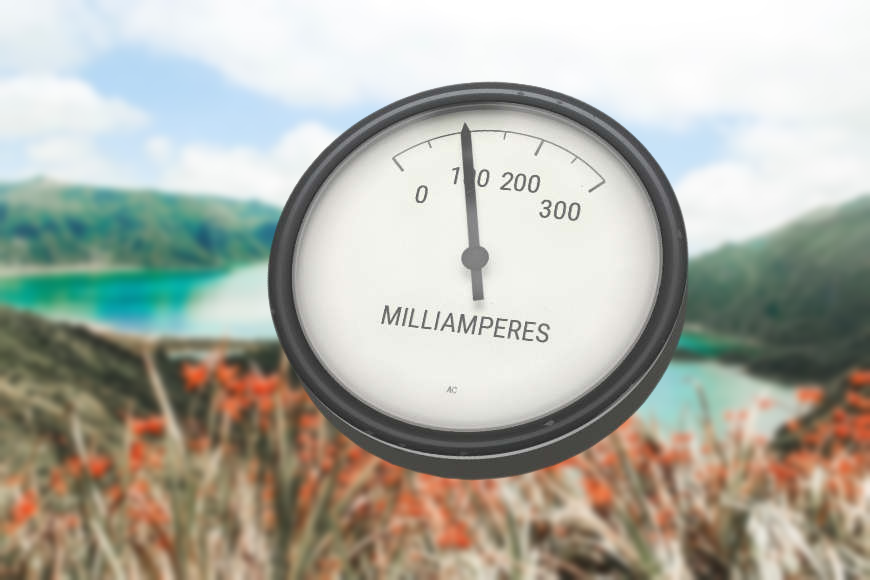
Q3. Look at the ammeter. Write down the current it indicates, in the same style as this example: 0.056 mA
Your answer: 100 mA
